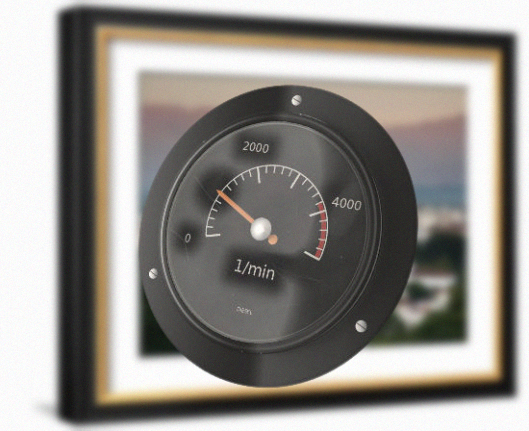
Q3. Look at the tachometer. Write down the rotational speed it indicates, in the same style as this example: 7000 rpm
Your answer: 1000 rpm
